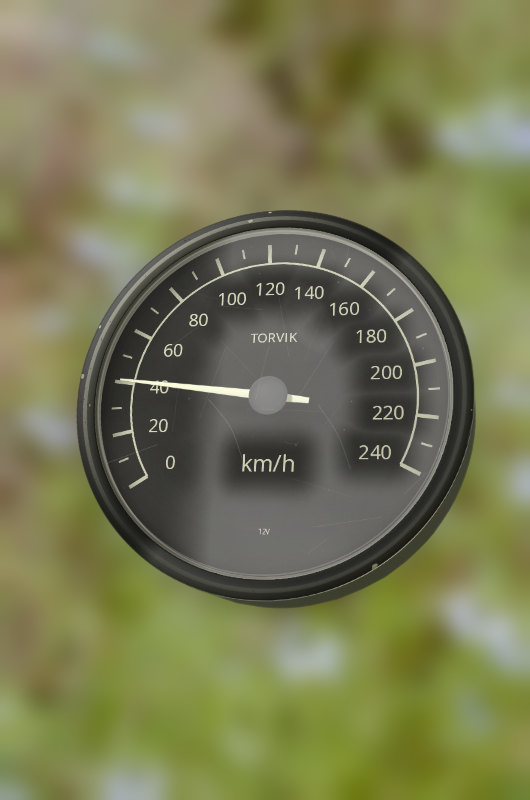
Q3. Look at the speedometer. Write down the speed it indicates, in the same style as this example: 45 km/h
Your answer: 40 km/h
